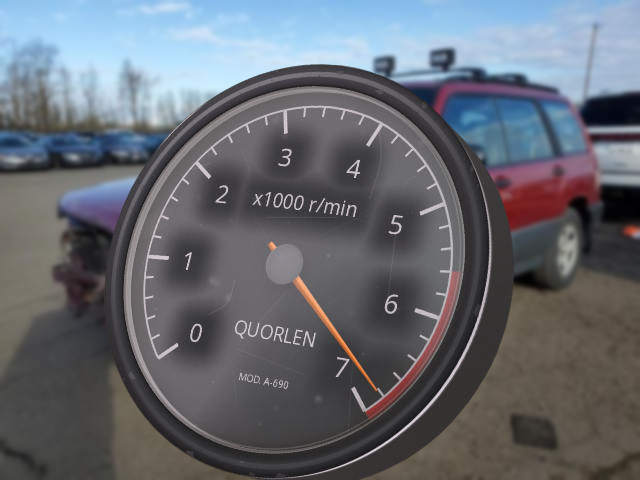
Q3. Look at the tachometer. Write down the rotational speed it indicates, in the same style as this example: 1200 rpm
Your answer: 6800 rpm
